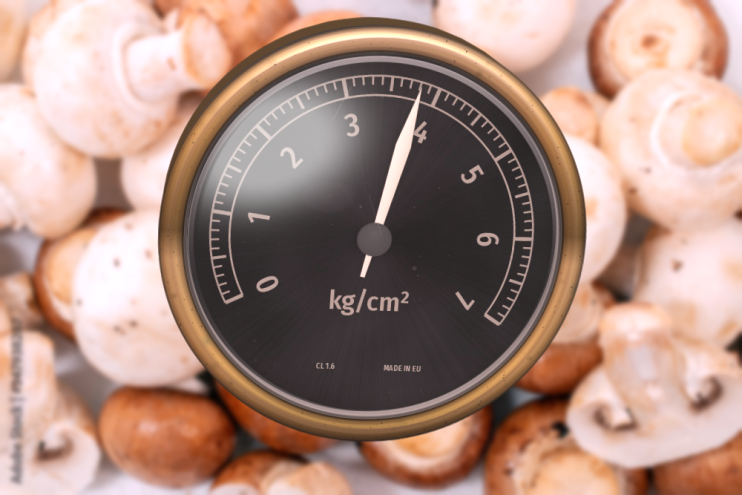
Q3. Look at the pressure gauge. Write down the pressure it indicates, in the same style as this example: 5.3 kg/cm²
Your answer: 3.8 kg/cm²
